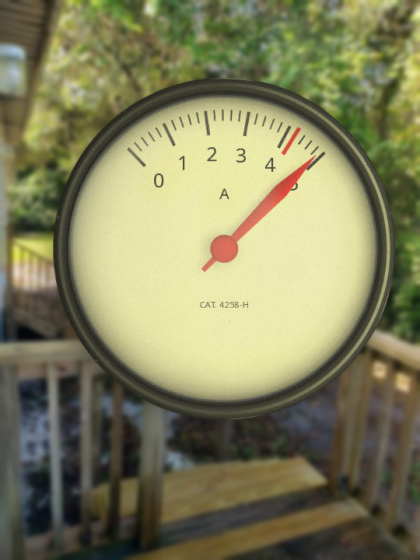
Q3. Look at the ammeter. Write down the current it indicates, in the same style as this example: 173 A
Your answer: 4.9 A
